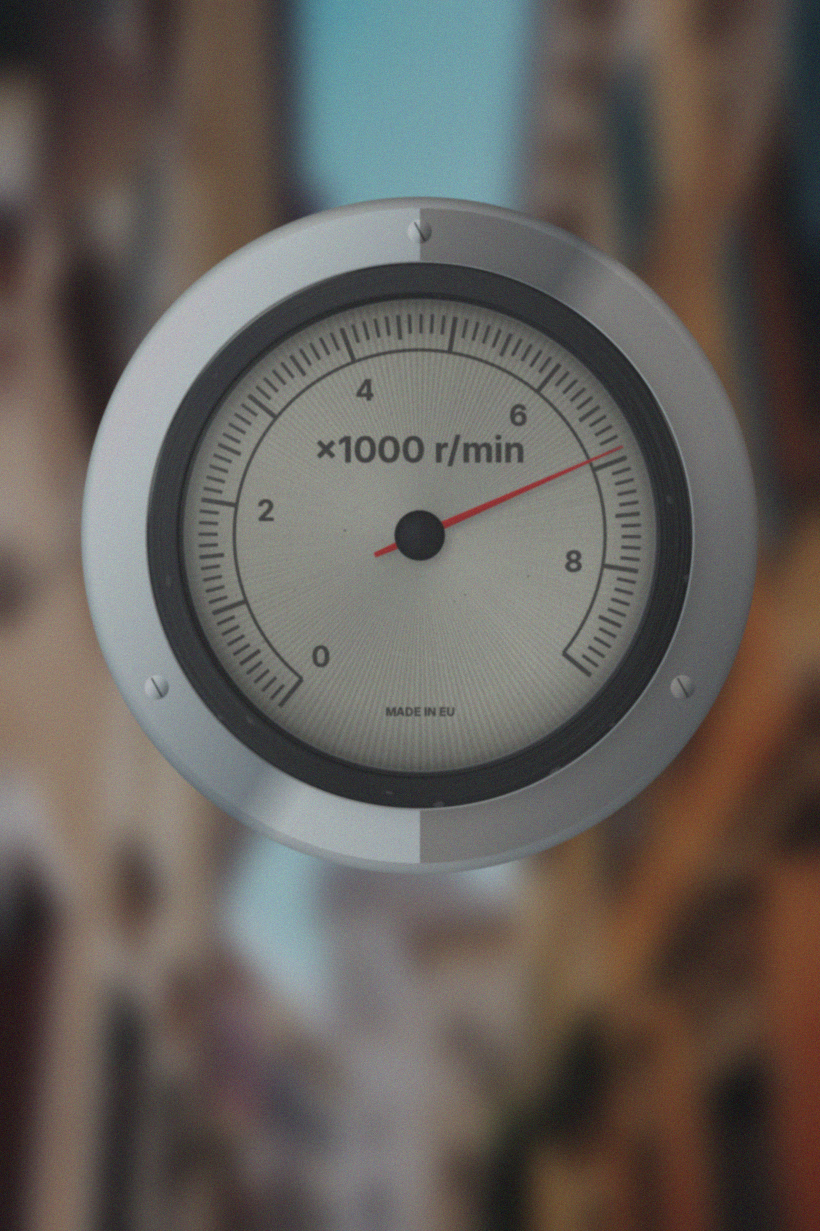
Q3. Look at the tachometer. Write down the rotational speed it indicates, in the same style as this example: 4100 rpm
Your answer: 6900 rpm
